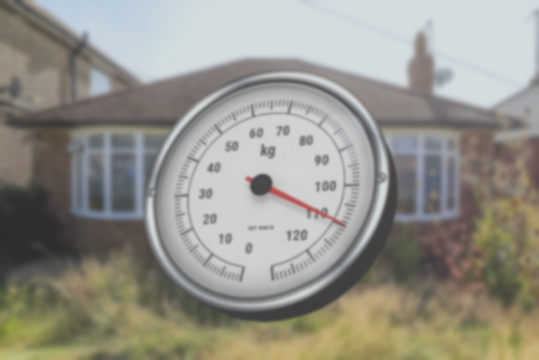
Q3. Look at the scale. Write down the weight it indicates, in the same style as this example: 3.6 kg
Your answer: 110 kg
